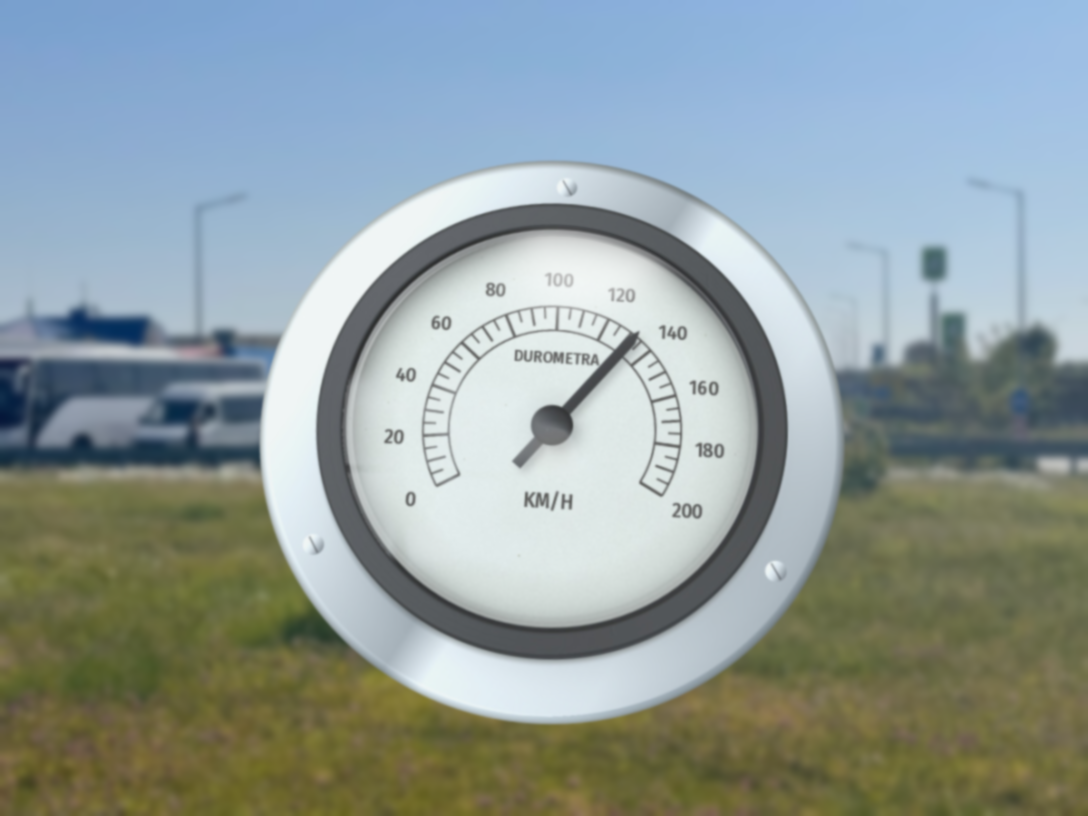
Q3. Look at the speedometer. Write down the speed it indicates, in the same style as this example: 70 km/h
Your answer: 132.5 km/h
